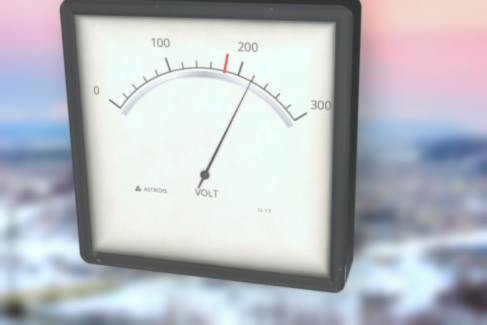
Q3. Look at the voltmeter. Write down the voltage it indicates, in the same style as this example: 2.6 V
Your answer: 220 V
